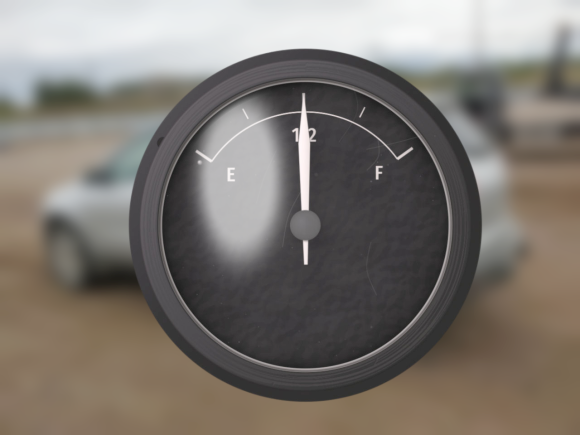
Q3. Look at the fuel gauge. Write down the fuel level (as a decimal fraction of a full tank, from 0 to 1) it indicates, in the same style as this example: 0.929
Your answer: 0.5
